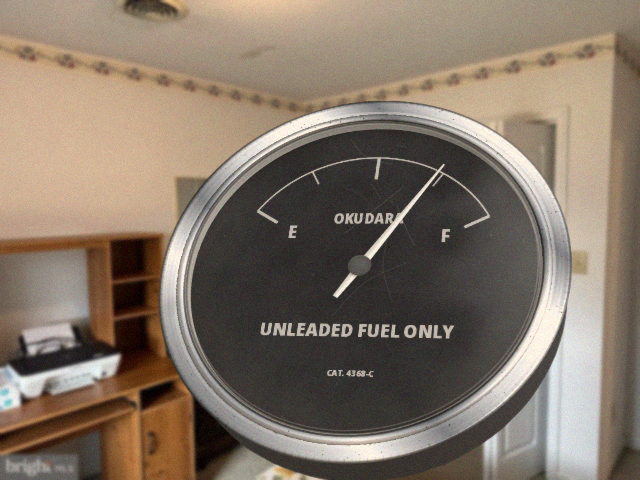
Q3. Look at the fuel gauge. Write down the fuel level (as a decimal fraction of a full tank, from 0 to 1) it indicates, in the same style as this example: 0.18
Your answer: 0.75
